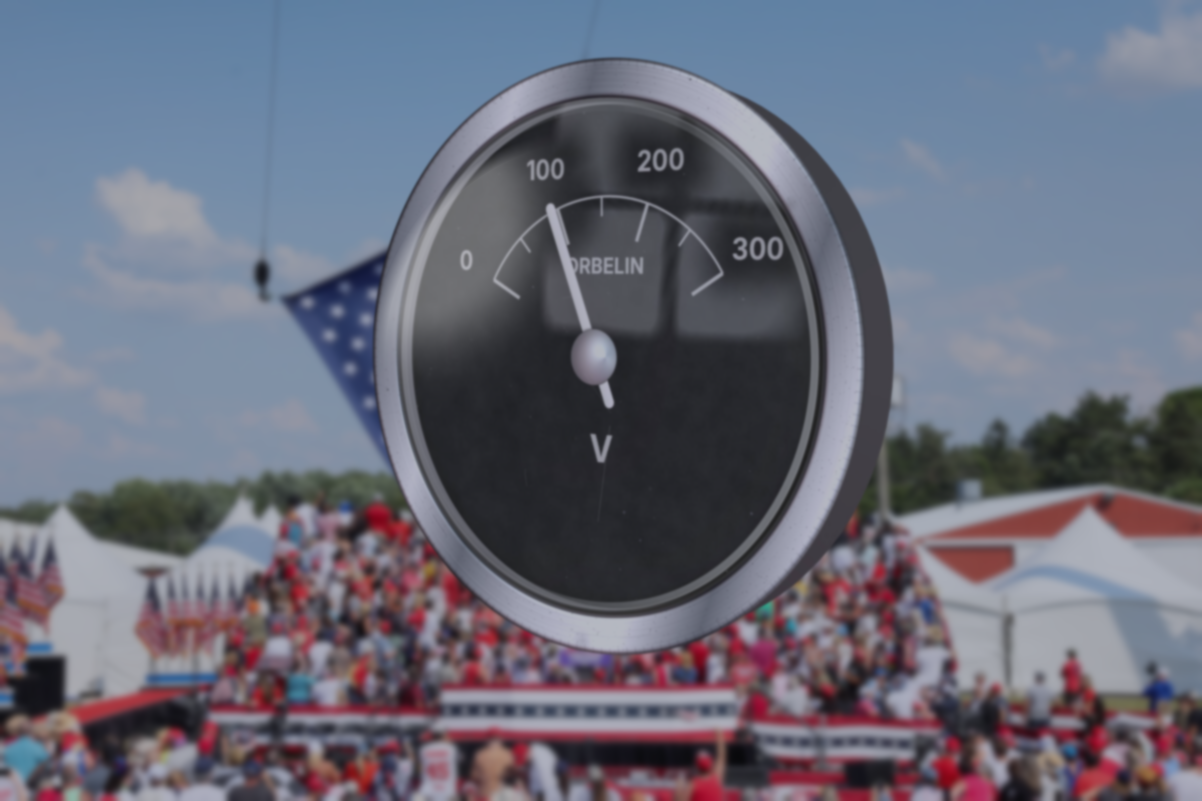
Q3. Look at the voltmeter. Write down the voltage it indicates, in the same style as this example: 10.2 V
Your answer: 100 V
